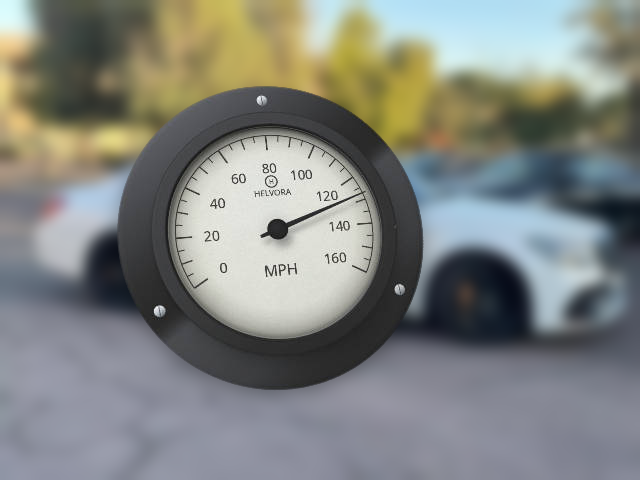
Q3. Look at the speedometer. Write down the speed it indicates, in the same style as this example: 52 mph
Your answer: 127.5 mph
